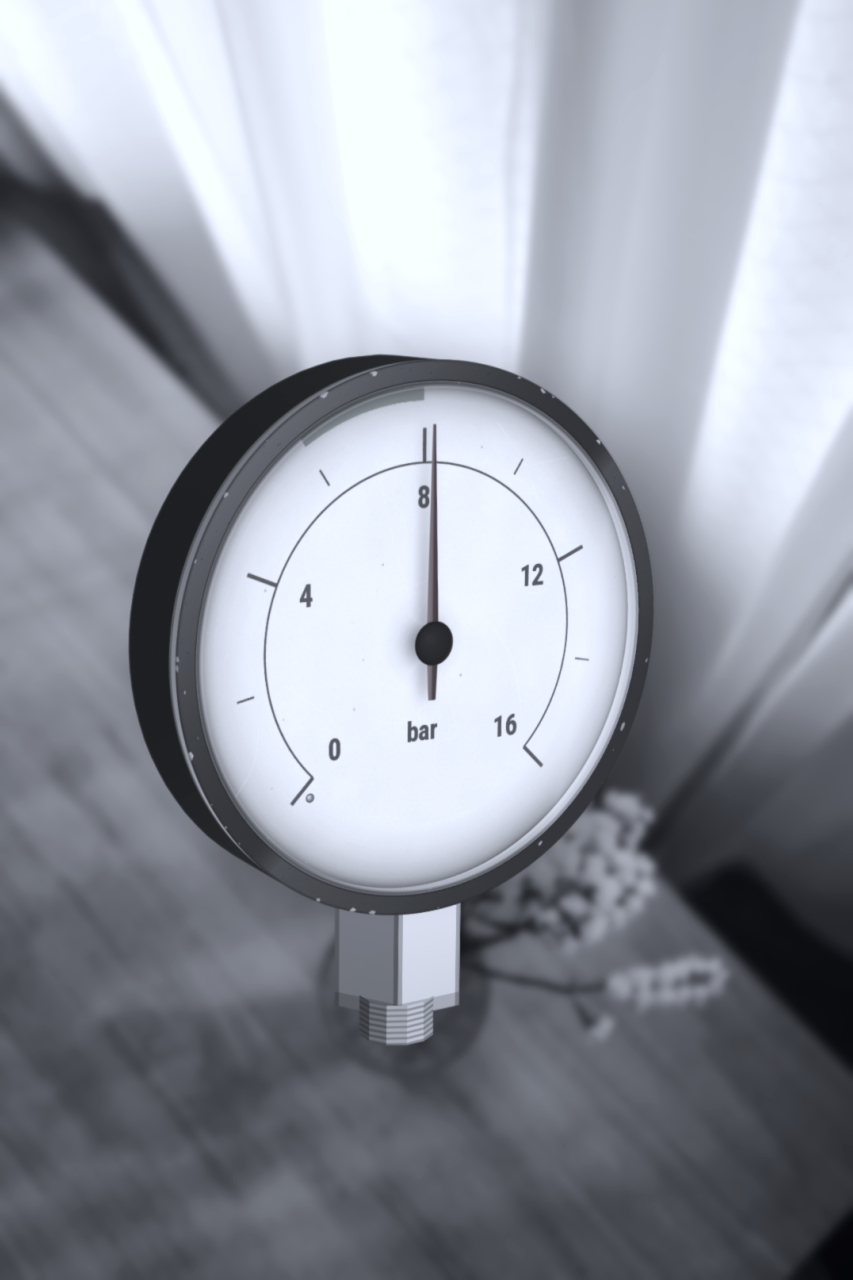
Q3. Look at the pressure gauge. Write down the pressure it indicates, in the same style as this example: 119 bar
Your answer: 8 bar
